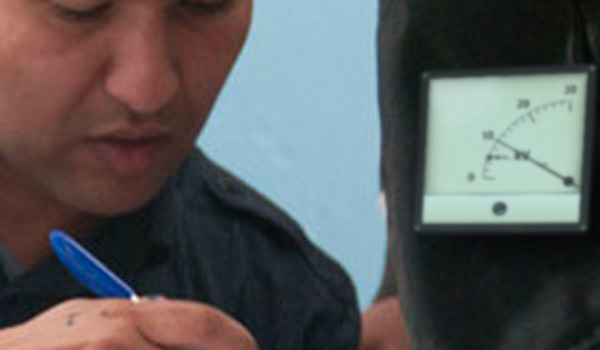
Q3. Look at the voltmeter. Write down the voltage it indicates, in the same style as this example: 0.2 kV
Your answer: 10 kV
